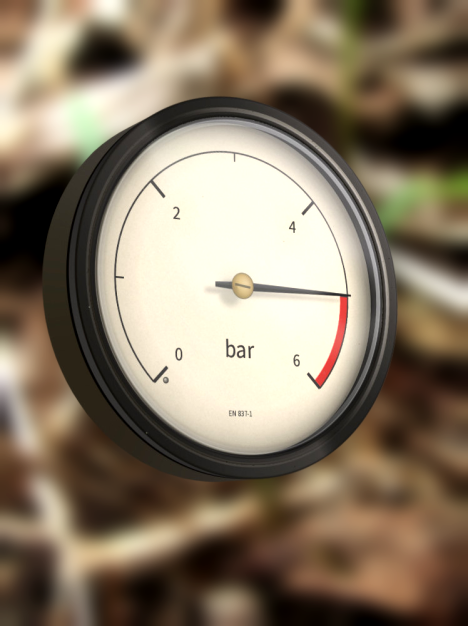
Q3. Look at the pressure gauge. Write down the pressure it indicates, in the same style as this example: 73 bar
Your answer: 5 bar
